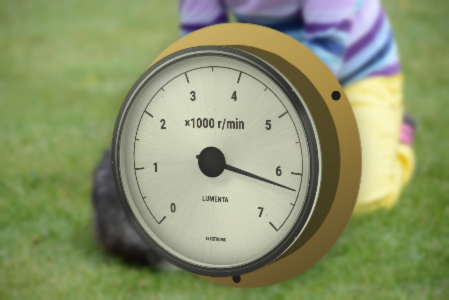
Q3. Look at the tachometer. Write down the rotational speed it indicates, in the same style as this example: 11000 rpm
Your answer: 6250 rpm
